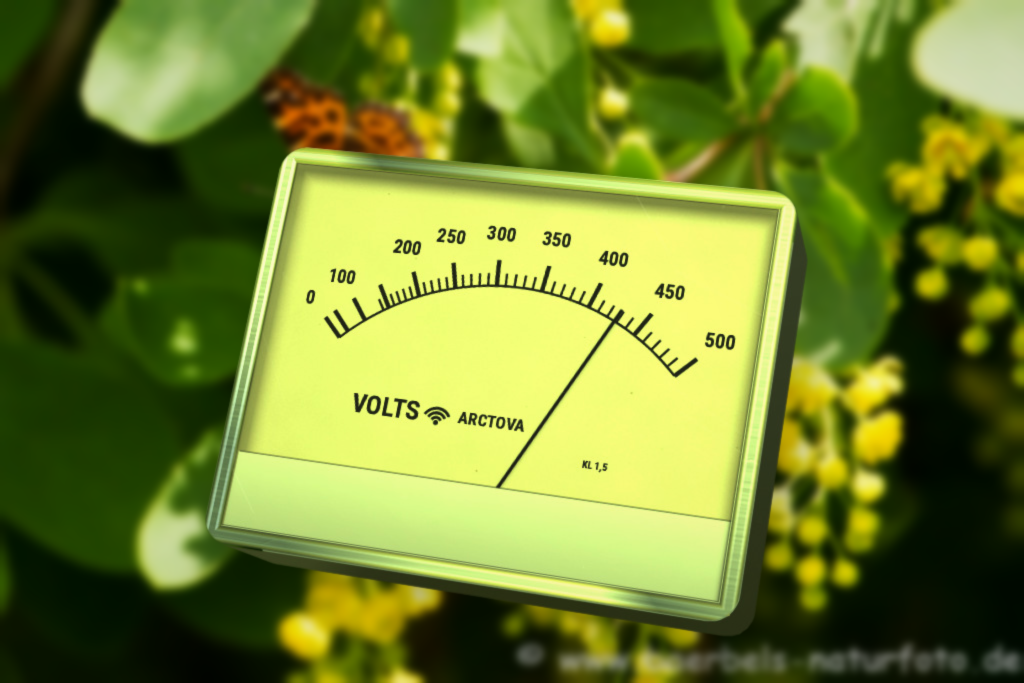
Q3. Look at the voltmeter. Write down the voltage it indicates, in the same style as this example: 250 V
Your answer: 430 V
